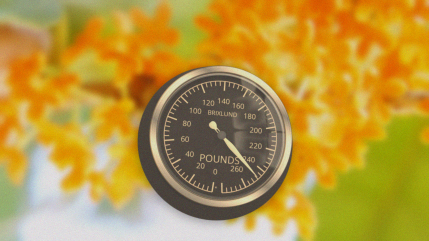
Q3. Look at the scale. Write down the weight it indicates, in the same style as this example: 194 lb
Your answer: 248 lb
